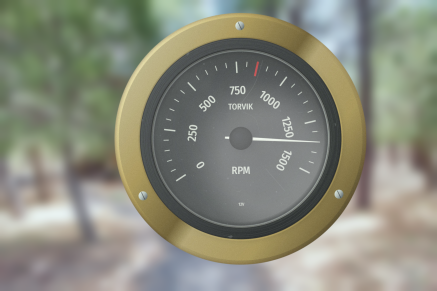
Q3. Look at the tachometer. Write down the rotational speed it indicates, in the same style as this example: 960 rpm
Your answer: 1350 rpm
